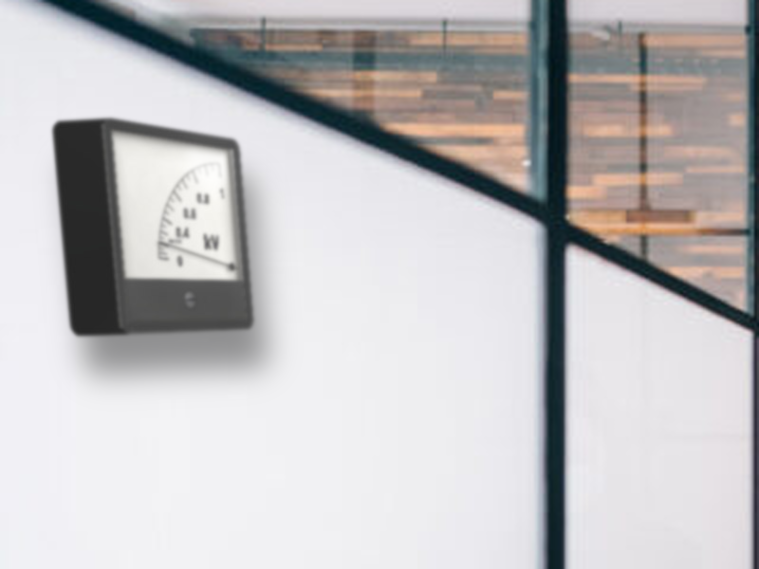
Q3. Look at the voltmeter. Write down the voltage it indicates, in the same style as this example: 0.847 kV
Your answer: 0.2 kV
